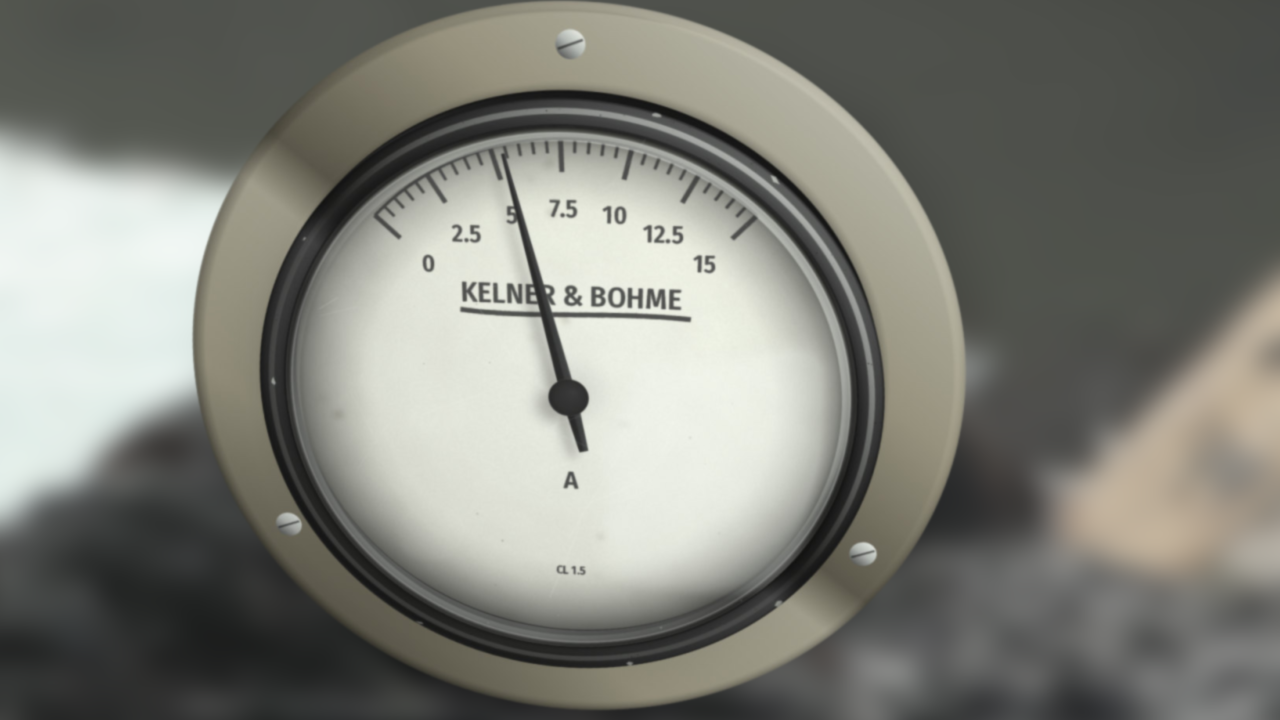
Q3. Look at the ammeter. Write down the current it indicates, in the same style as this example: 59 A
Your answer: 5.5 A
